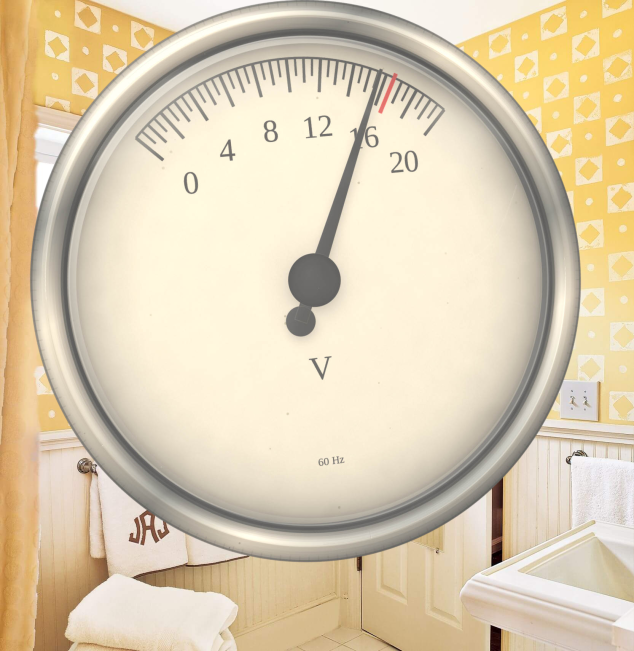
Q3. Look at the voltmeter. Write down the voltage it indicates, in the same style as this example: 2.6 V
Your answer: 15.5 V
